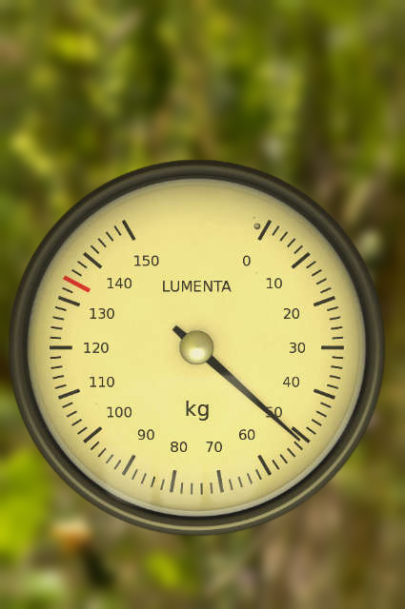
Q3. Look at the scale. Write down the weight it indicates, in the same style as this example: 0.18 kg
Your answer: 51 kg
